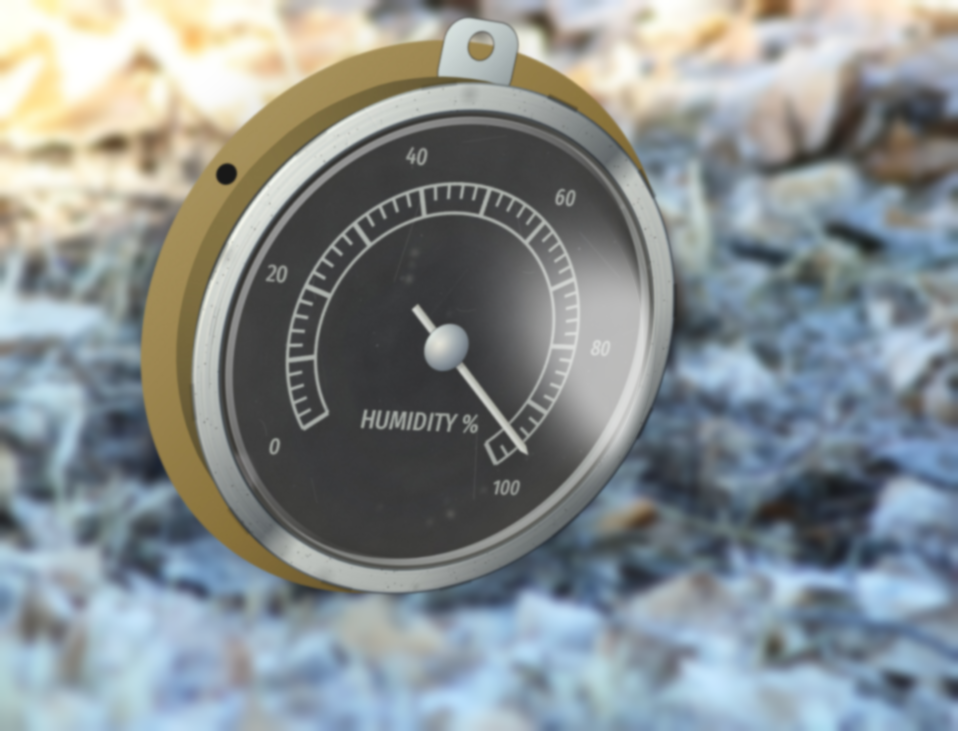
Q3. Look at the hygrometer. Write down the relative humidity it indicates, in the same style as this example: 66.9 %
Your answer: 96 %
